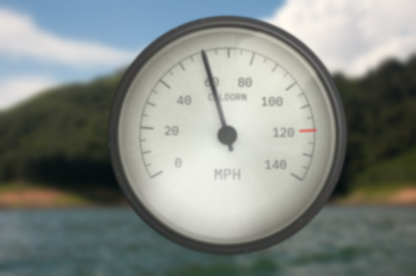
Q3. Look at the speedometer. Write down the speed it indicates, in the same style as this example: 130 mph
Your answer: 60 mph
